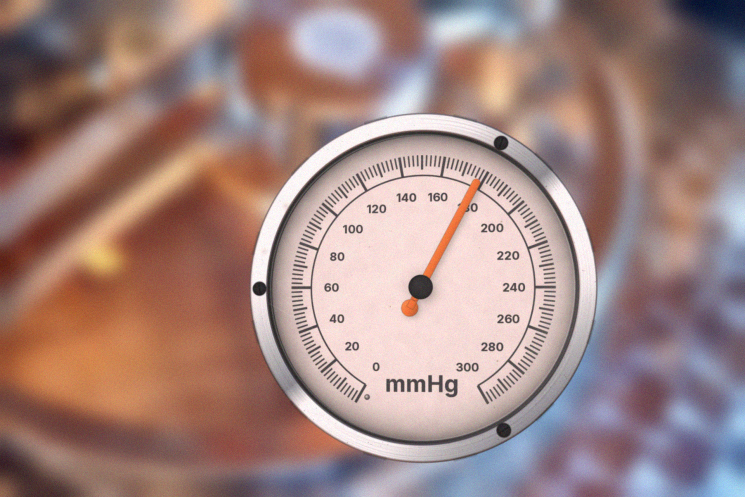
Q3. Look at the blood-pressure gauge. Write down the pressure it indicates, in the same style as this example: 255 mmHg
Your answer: 178 mmHg
